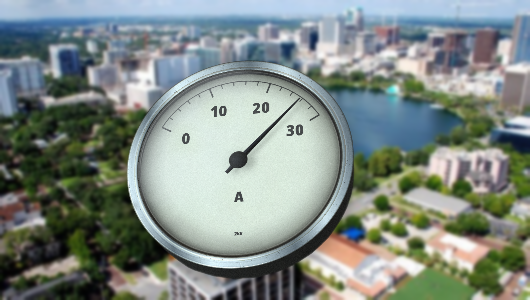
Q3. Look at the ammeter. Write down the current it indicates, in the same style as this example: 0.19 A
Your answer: 26 A
